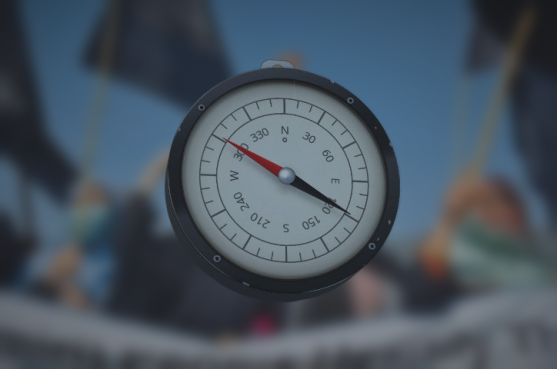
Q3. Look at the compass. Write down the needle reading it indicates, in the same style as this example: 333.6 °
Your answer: 300 °
